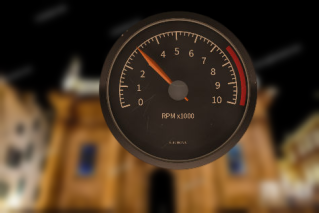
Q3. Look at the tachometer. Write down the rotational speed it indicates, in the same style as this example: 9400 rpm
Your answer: 3000 rpm
